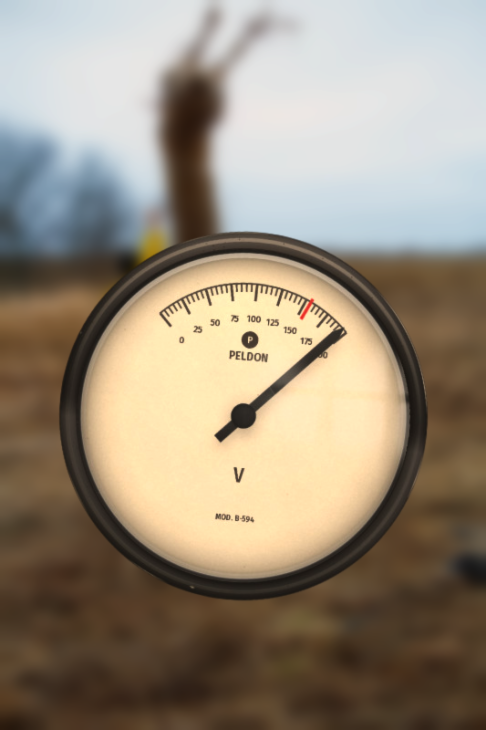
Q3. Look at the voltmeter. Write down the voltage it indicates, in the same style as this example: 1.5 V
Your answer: 195 V
